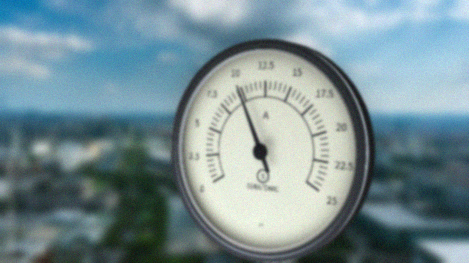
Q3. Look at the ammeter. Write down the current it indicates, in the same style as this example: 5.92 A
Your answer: 10 A
